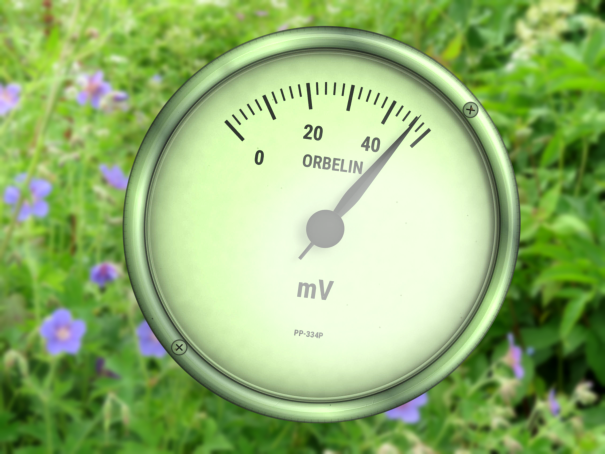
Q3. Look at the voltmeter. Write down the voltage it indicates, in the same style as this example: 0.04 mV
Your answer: 46 mV
